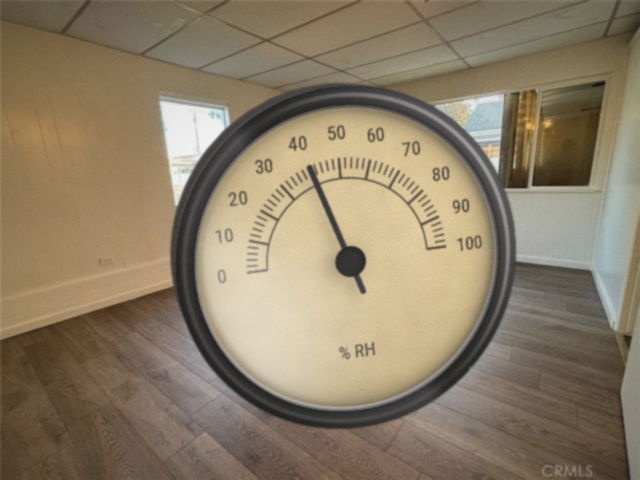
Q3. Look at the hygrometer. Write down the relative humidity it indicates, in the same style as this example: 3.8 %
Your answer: 40 %
